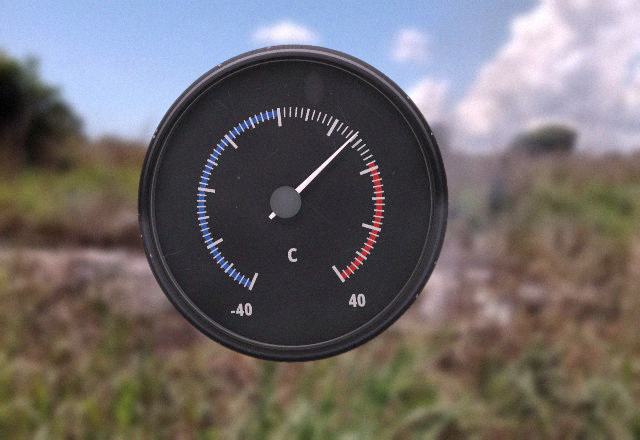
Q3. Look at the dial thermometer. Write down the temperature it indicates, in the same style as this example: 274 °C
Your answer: 14 °C
